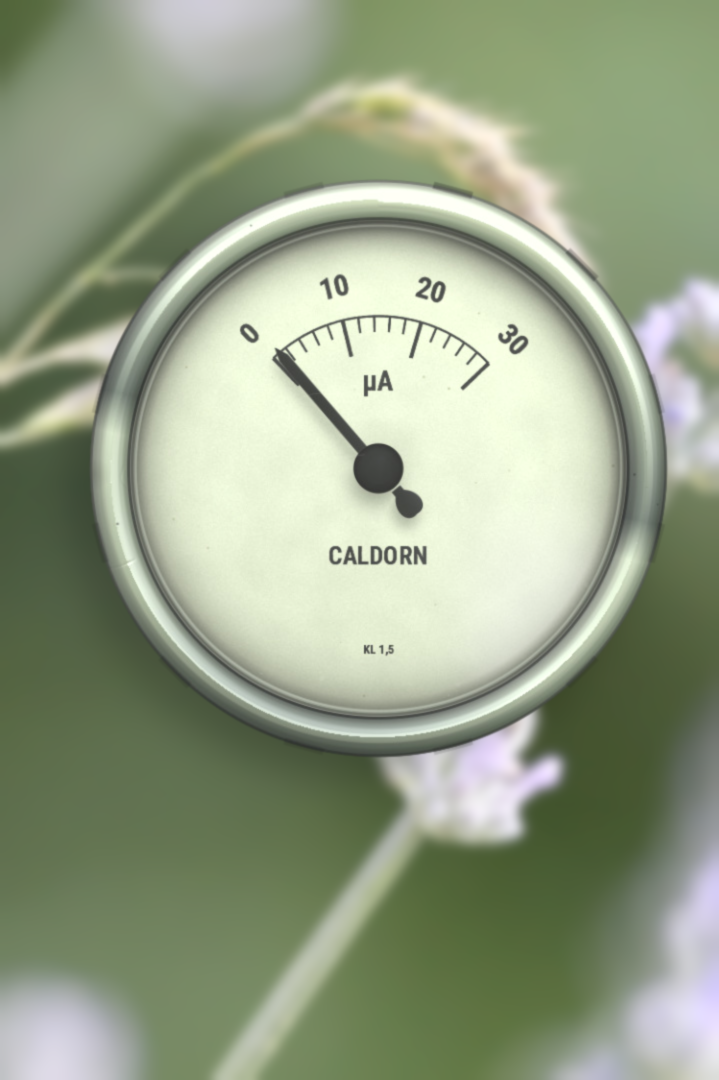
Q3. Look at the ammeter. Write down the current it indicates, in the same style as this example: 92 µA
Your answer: 1 µA
